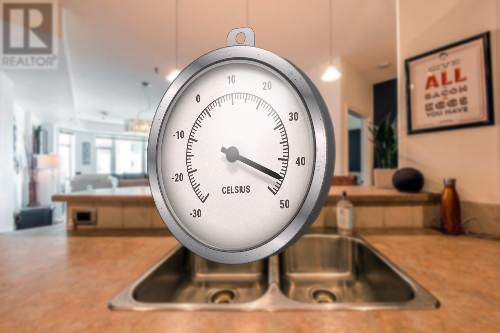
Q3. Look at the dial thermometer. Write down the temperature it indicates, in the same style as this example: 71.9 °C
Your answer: 45 °C
